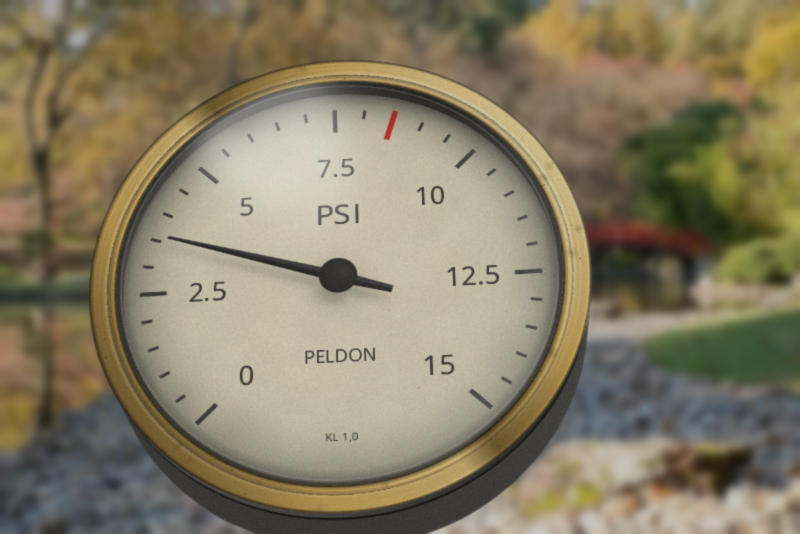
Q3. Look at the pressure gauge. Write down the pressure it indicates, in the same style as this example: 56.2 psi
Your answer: 3.5 psi
